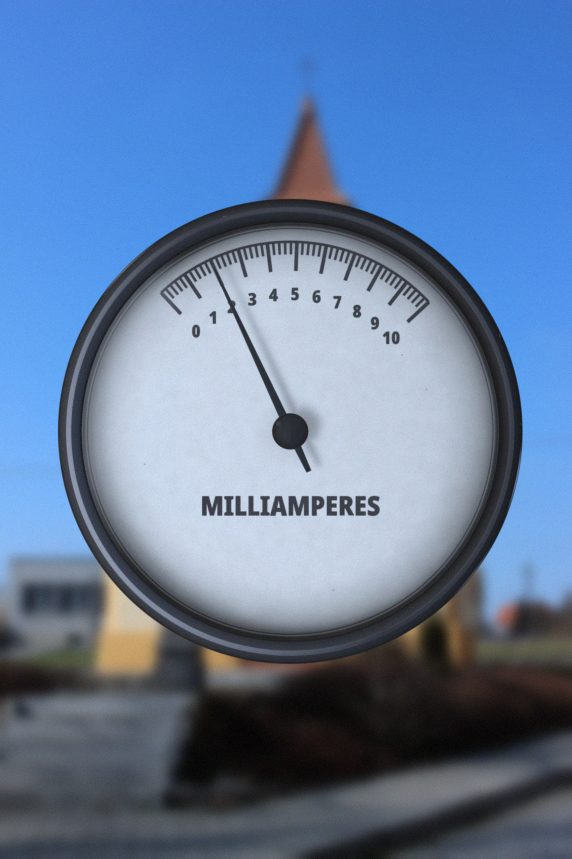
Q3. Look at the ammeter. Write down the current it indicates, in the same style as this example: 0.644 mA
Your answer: 2 mA
